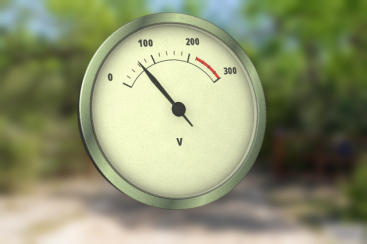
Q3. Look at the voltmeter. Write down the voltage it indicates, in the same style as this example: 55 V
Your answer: 60 V
